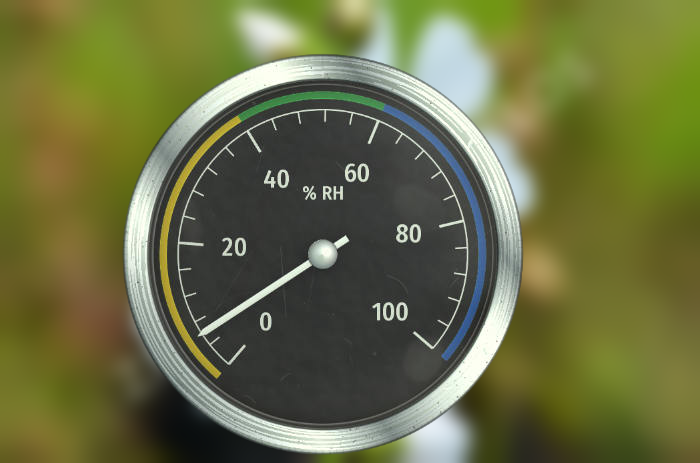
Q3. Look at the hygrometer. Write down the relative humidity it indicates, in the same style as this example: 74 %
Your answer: 6 %
